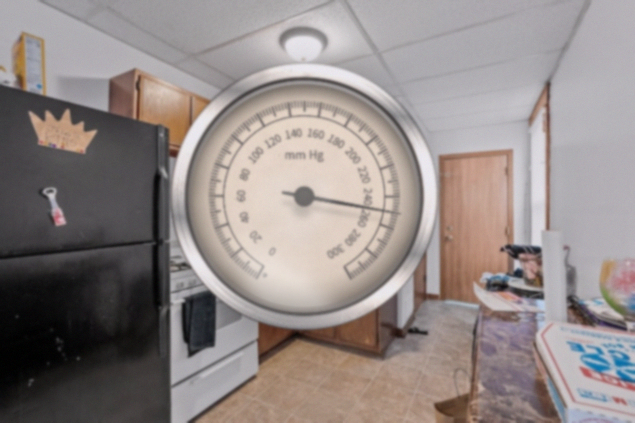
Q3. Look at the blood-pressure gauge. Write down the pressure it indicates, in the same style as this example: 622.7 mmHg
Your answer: 250 mmHg
